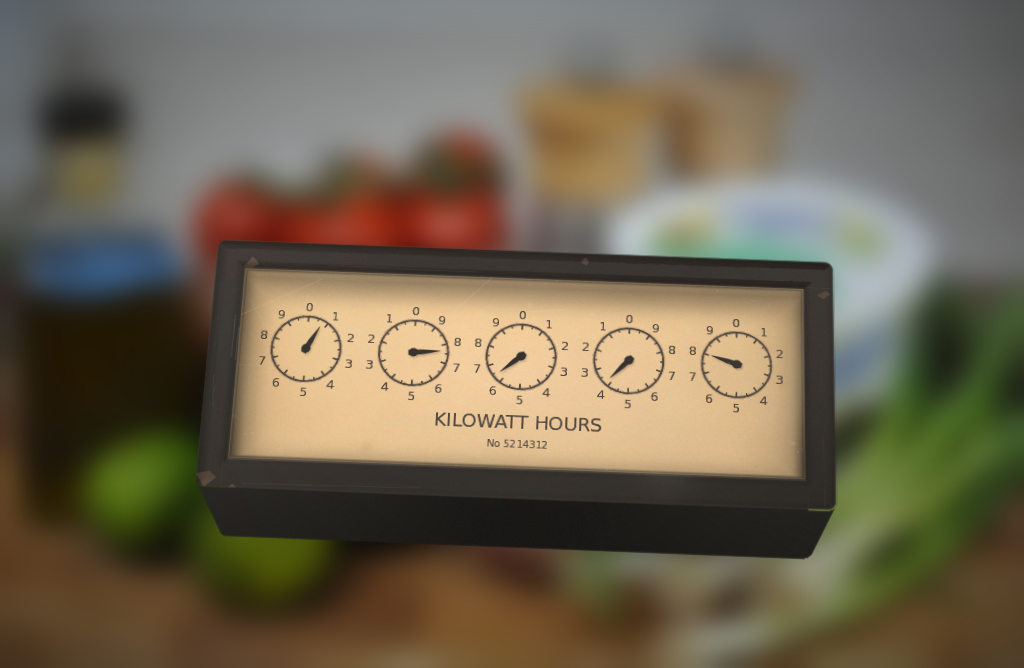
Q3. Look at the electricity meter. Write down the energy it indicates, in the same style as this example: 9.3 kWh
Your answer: 7638 kWh
